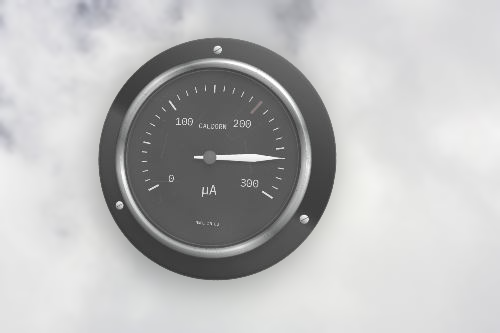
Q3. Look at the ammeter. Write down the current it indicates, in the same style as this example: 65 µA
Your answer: 260 µA
